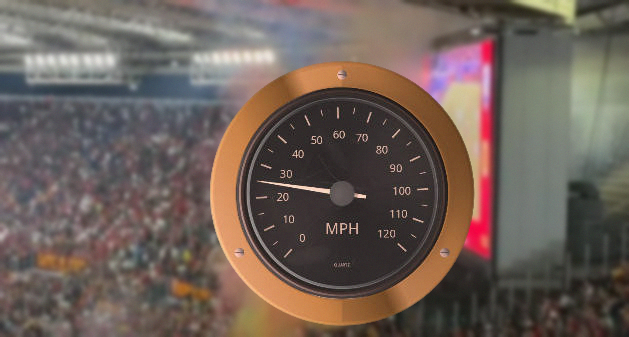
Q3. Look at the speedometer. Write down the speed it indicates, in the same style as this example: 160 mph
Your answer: 25 mph
